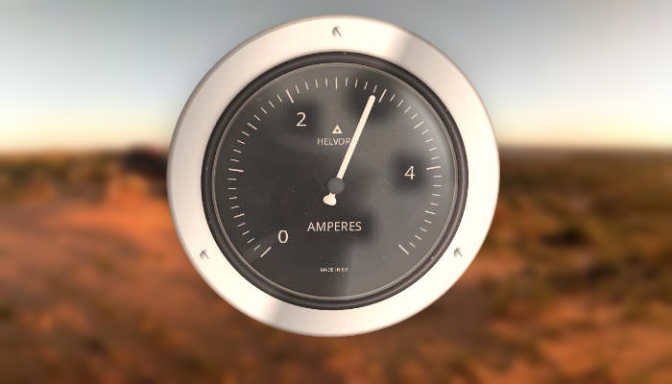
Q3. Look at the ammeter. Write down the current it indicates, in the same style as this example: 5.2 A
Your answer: 2.9 A
